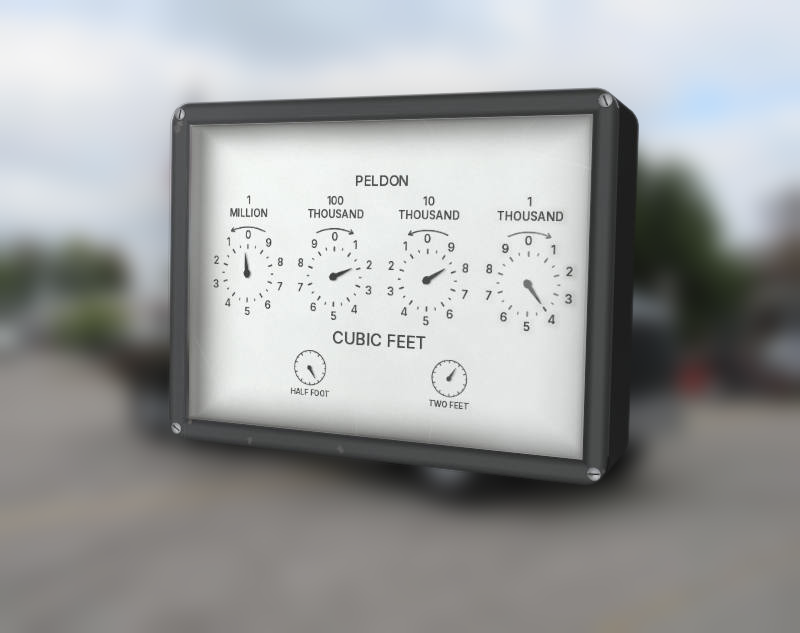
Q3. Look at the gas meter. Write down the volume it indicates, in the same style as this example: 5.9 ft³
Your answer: 18400 ft³
